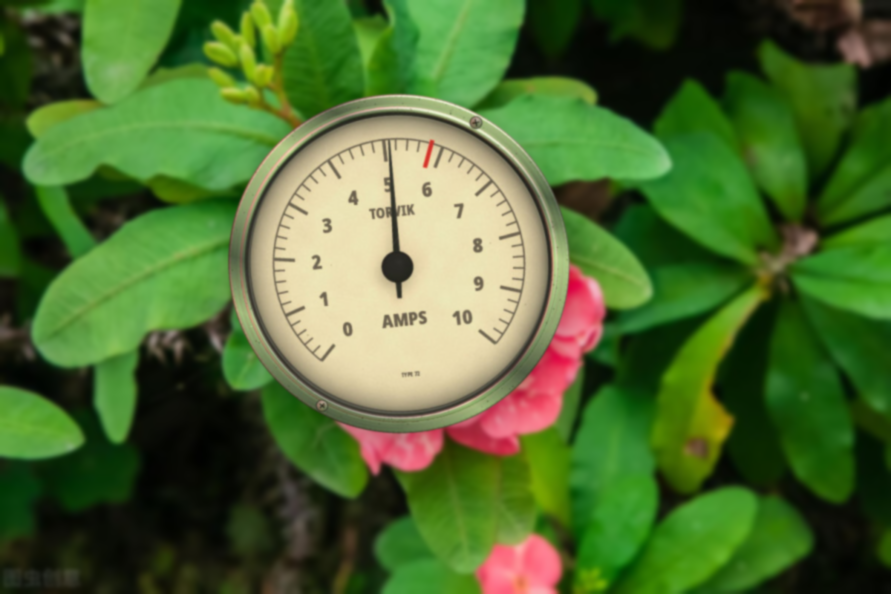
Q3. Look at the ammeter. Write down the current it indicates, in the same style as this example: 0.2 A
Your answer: 5.1 A
